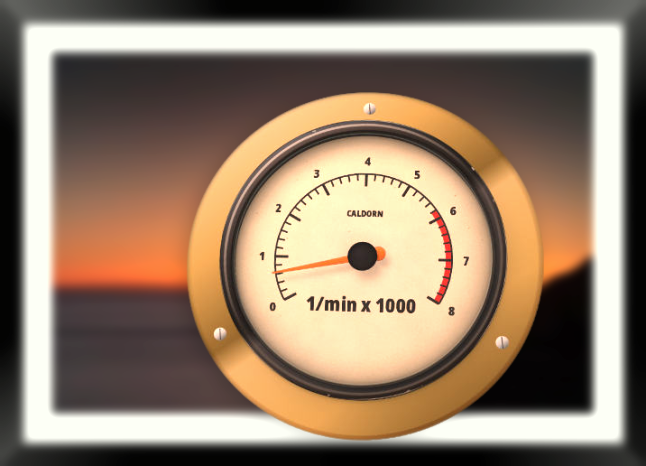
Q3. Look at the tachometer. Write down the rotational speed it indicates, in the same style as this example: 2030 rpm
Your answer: 600 rpm
